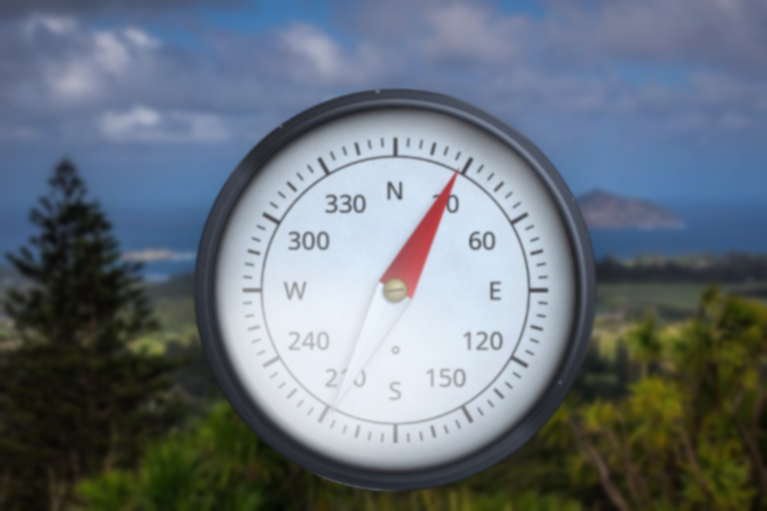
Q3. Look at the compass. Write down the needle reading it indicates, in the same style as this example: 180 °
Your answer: 27.5 °
